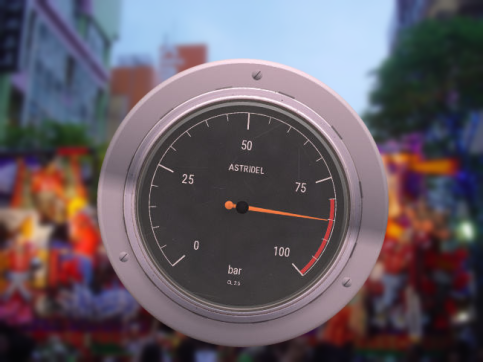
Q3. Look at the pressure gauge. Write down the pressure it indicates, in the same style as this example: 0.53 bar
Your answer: 85 bar
